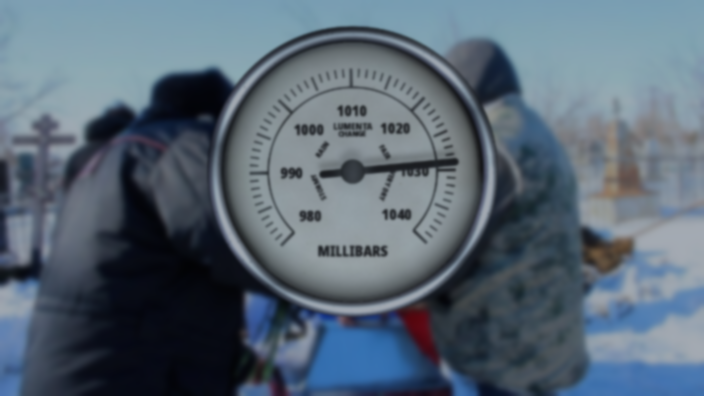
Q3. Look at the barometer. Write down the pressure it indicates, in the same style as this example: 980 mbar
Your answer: 1029 mbar
